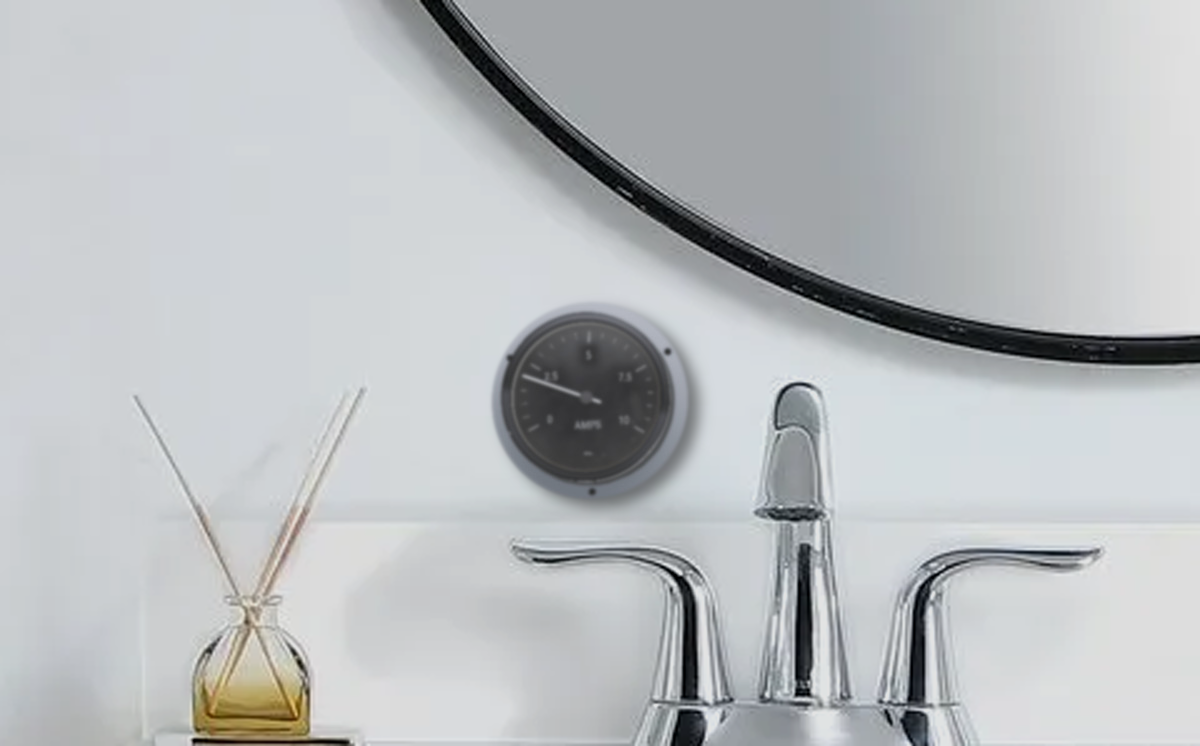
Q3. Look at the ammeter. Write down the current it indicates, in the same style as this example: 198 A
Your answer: 2 A
